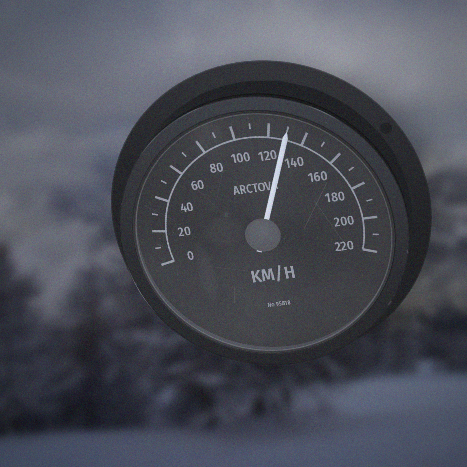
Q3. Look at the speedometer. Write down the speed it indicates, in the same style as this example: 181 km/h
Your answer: 130 km/h
